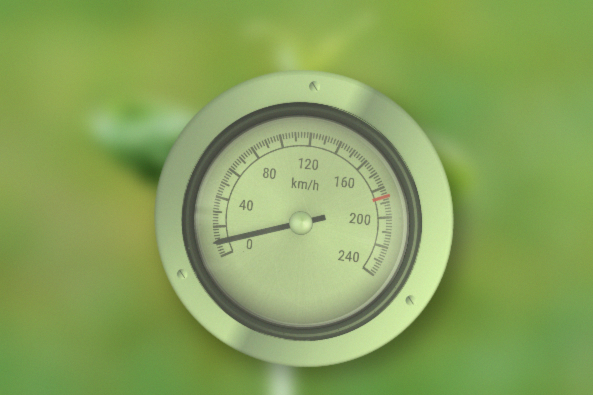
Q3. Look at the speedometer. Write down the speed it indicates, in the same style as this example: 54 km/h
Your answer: 10 km/h
